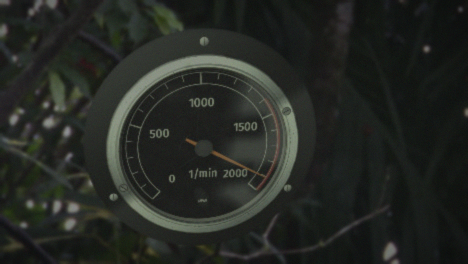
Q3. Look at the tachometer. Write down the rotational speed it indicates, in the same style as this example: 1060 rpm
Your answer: 1900 rpm
